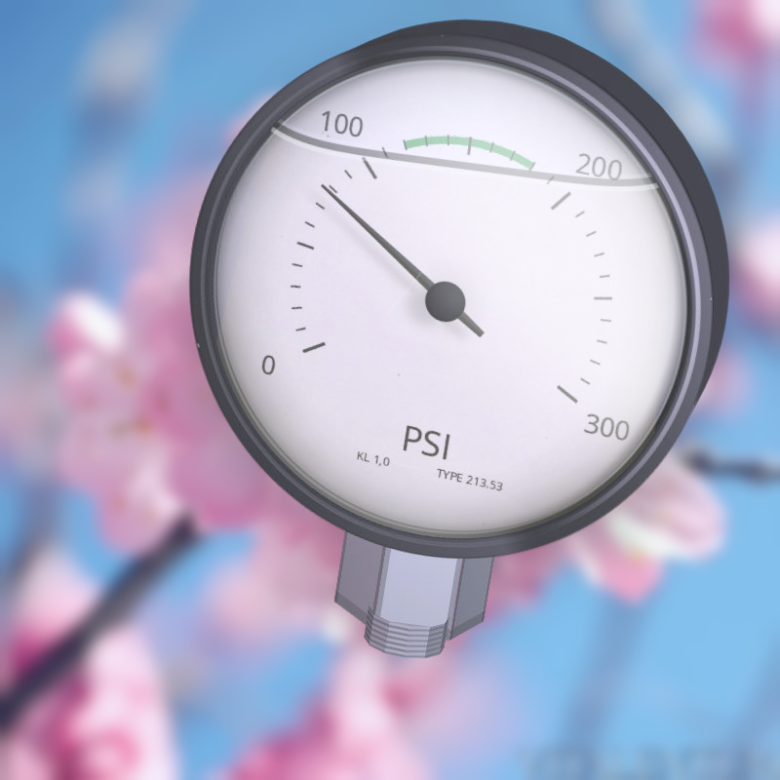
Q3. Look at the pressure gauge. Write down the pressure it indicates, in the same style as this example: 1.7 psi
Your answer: 80 psi
